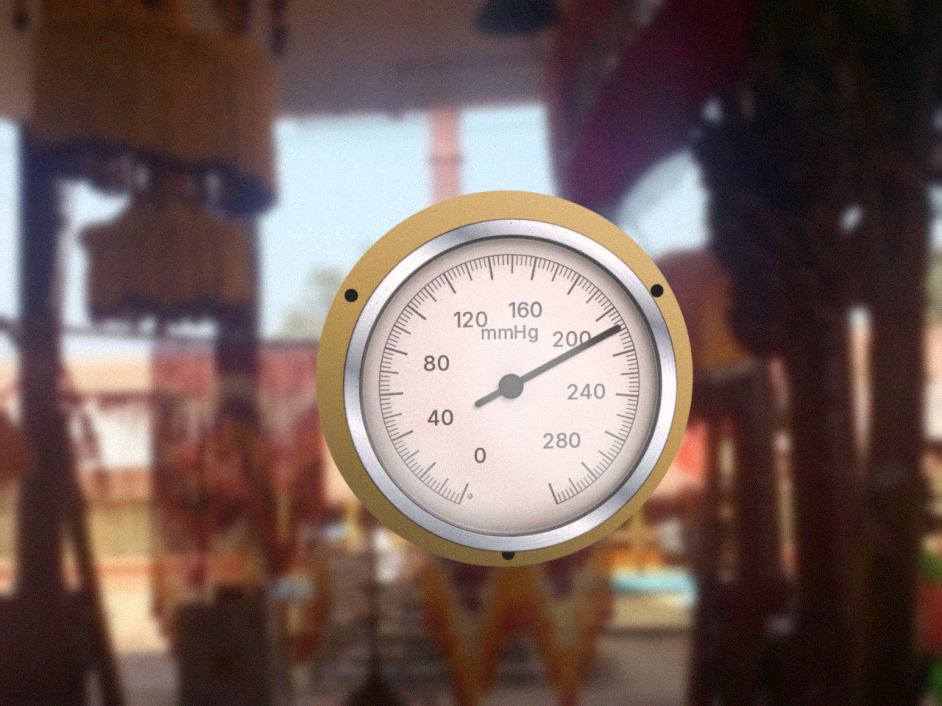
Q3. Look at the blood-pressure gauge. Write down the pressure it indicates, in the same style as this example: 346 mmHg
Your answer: 208 mmHg
